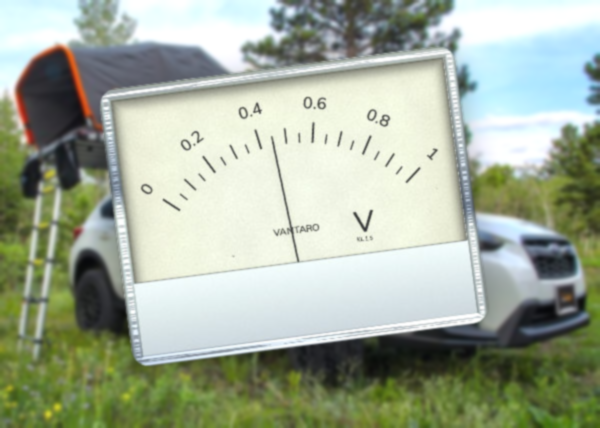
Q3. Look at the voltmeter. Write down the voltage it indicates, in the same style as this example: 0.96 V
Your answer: 0.45 V
